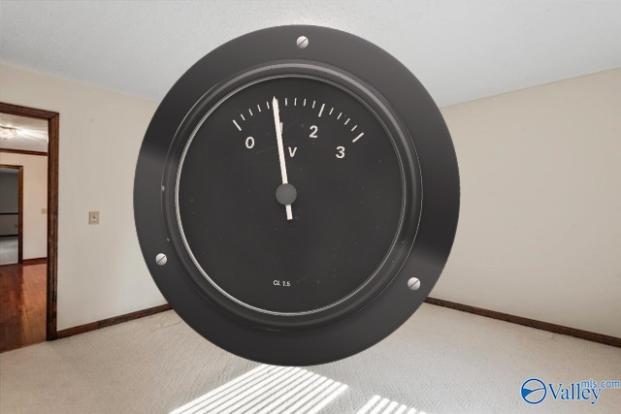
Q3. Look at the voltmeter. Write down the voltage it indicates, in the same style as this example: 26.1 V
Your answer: 1 V
